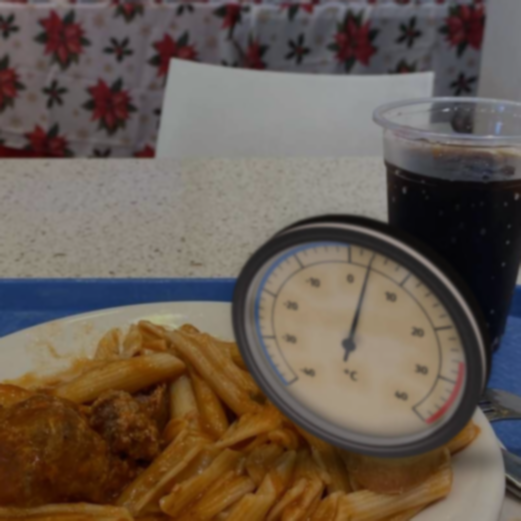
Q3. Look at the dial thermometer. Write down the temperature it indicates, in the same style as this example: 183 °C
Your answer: 4 °C
